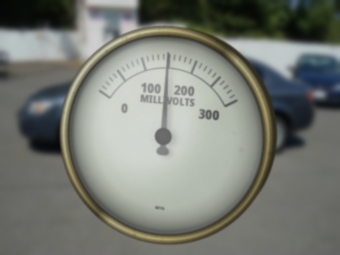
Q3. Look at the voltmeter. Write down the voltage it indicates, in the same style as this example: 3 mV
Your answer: 150 mV
